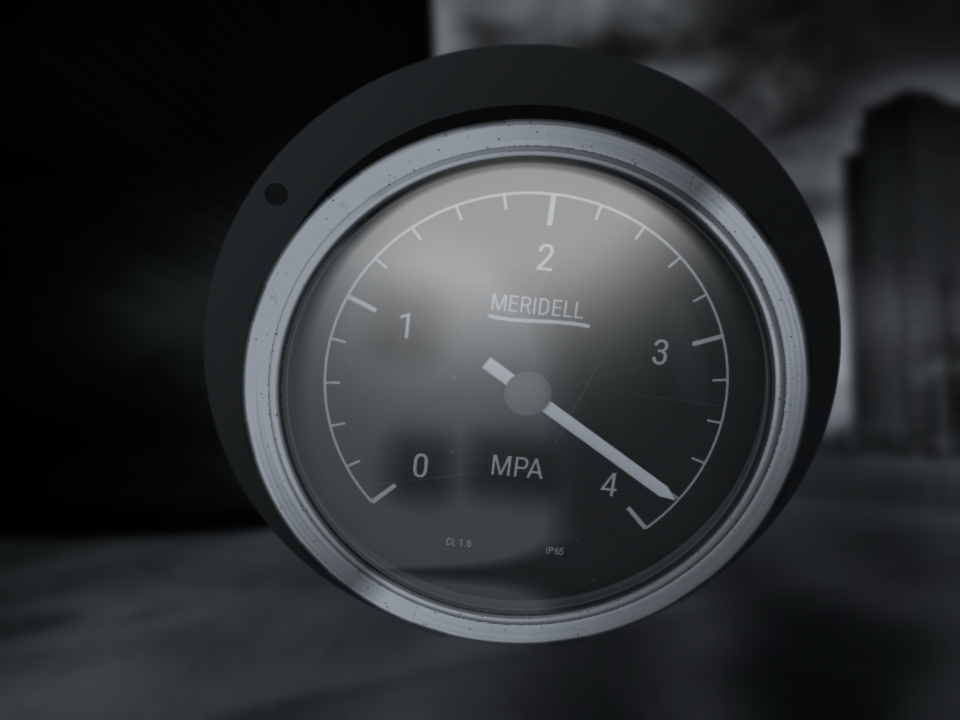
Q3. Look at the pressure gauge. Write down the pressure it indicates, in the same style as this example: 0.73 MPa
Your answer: 3.8 MPa
